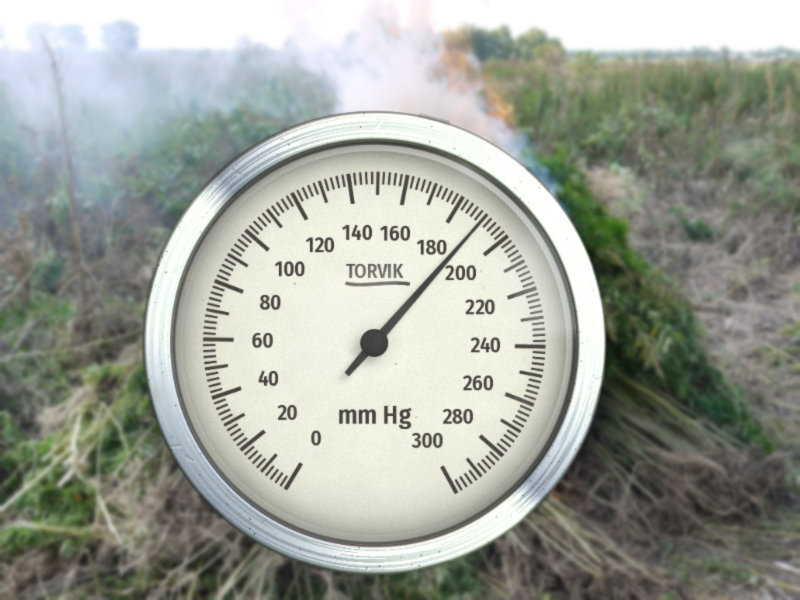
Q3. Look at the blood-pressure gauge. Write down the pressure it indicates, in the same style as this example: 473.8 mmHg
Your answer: 190 mmHg
